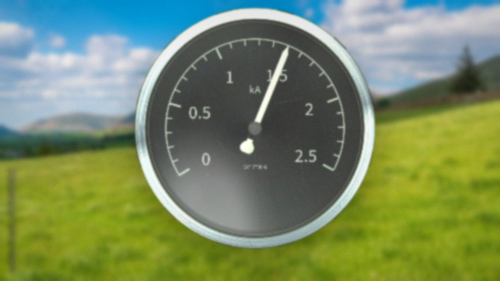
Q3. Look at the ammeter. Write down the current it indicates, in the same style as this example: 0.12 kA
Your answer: 1.5 kA
